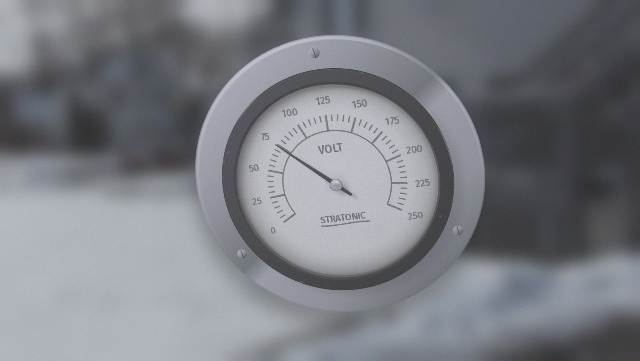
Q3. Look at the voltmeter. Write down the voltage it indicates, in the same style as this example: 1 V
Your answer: 75 V
